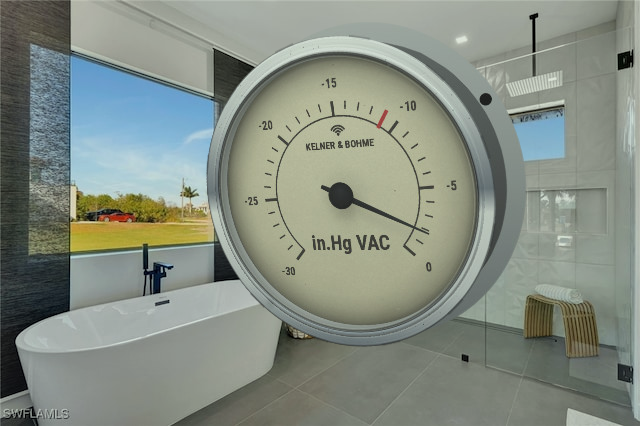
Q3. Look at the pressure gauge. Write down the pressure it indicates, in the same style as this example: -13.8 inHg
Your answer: -2 inHg
